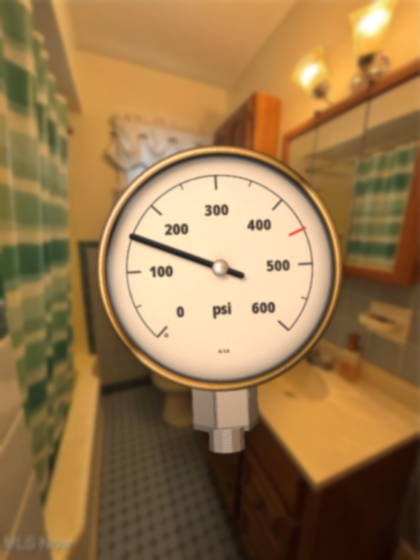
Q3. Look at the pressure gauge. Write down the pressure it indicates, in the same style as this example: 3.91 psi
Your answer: 150 psi
